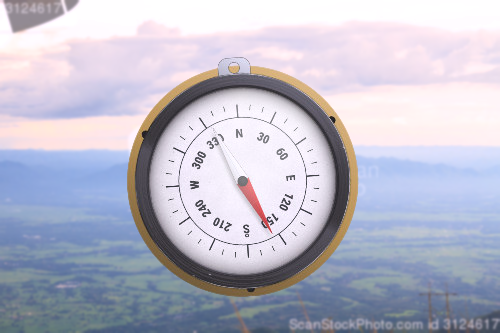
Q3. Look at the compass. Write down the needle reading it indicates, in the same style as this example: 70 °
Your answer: 155 °
